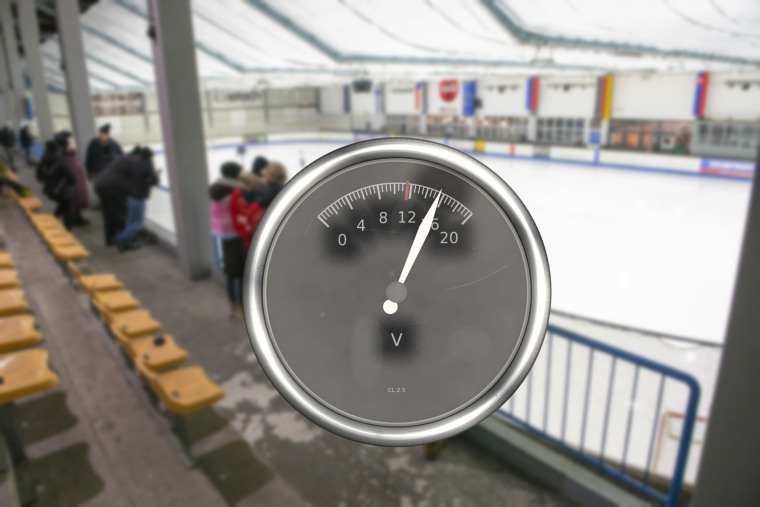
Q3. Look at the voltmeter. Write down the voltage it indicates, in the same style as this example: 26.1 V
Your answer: 15.5 V
